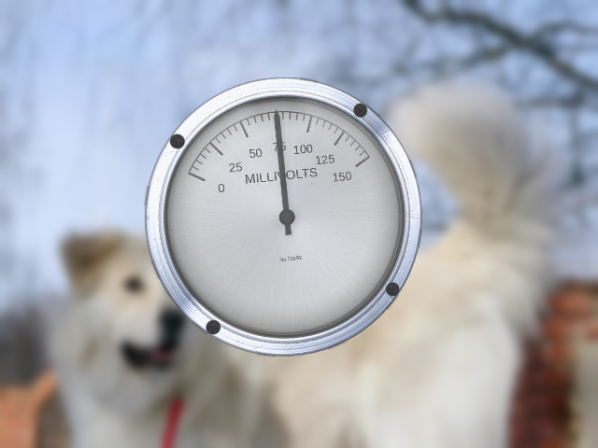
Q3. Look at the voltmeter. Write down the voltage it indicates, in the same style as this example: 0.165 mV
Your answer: 75 mV
